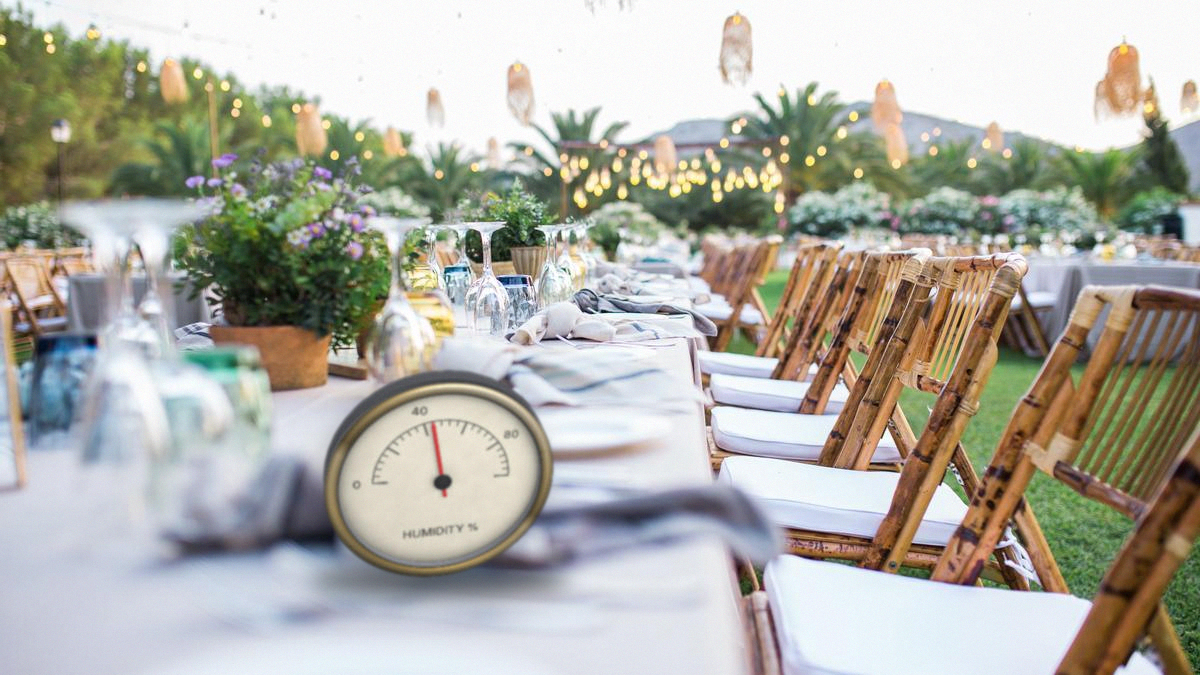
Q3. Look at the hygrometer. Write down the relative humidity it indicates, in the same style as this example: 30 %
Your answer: 44 %
